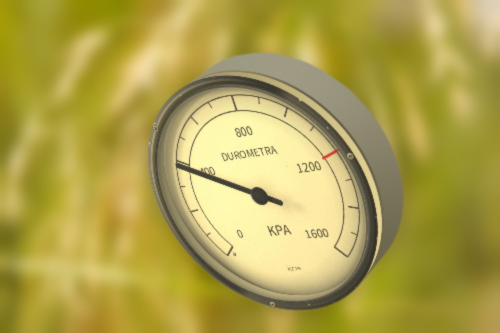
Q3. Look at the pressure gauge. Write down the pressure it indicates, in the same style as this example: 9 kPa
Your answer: 400 kPa
